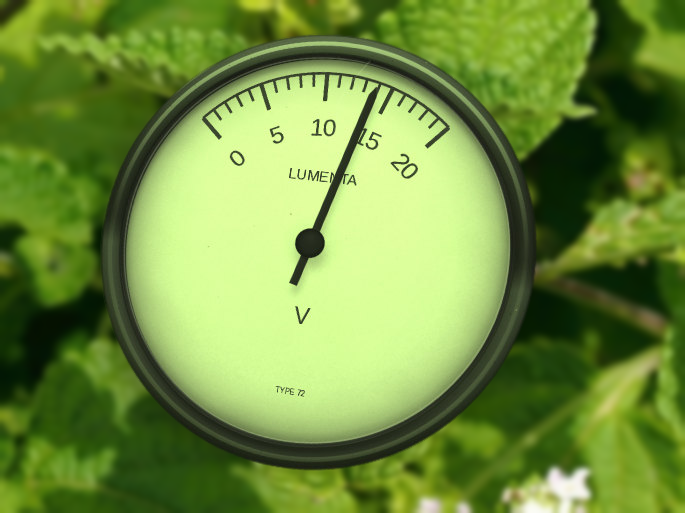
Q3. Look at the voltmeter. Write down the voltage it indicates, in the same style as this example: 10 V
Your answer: 14 V
